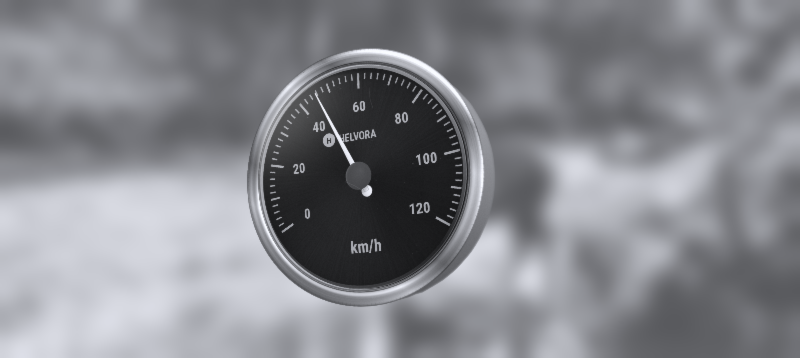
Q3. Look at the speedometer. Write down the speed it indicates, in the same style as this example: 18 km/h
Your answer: 46 km/h
